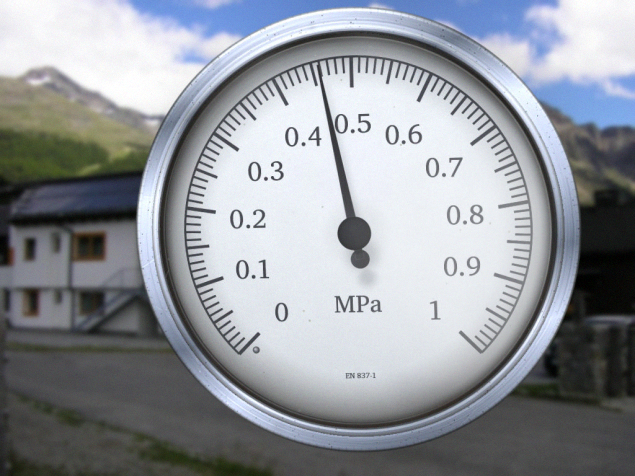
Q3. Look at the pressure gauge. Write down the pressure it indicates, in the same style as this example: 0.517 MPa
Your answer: 0.46 MPa
